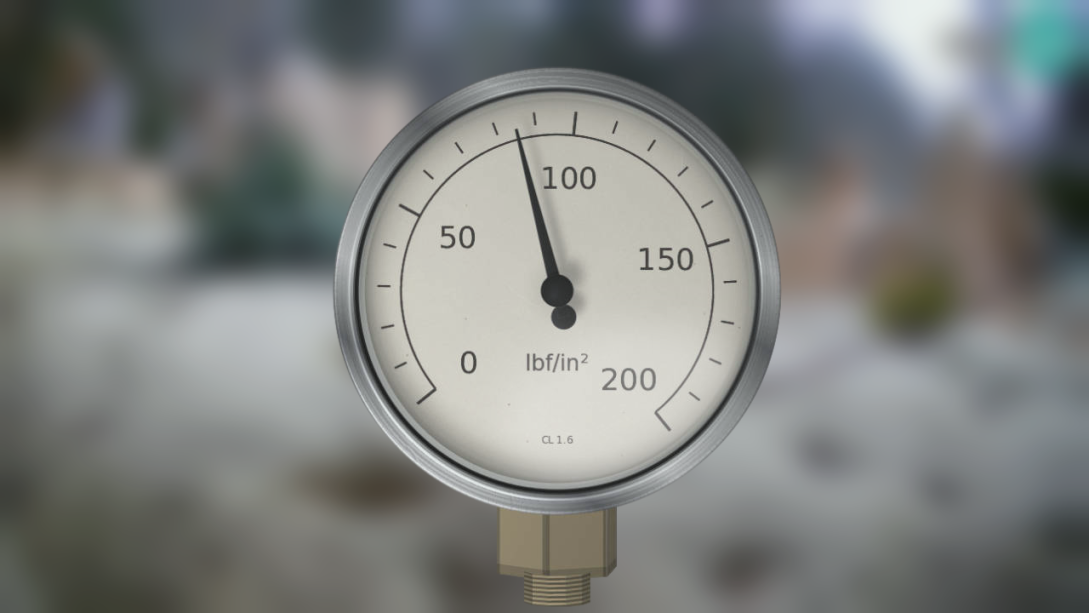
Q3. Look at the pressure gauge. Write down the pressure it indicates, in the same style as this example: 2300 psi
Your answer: 85 psi
